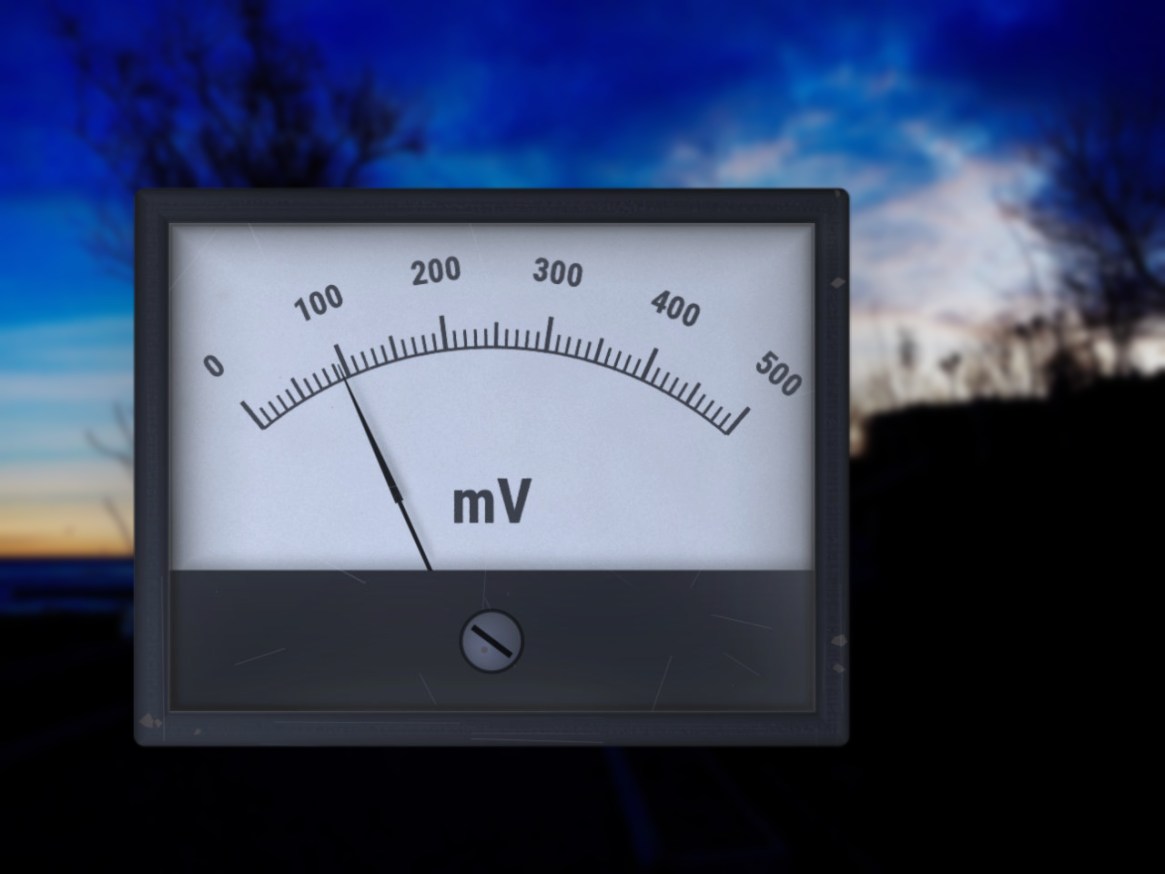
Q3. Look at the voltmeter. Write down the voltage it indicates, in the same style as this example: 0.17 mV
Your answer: 95 mV
